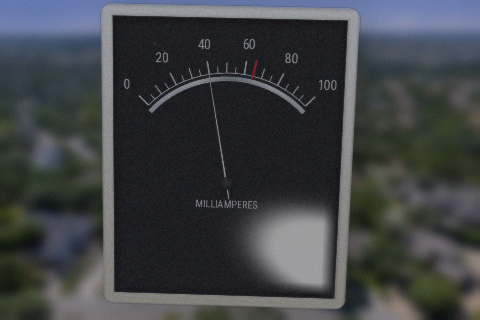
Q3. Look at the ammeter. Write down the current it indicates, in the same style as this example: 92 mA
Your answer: 40 mA
